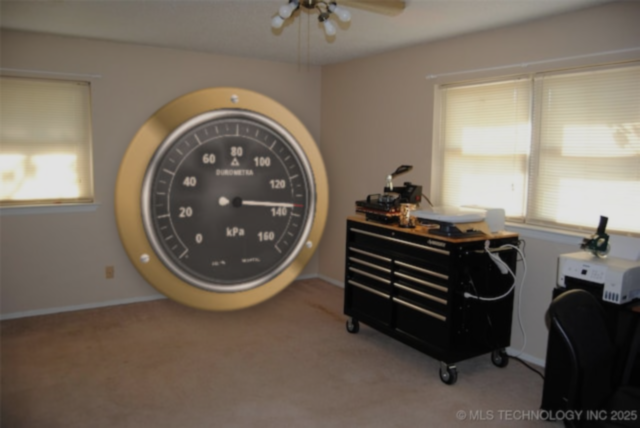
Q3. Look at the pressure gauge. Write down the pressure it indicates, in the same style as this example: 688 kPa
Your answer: 135 kPa
